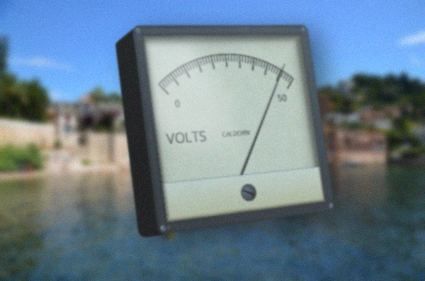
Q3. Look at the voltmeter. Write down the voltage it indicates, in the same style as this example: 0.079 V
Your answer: 45 V
